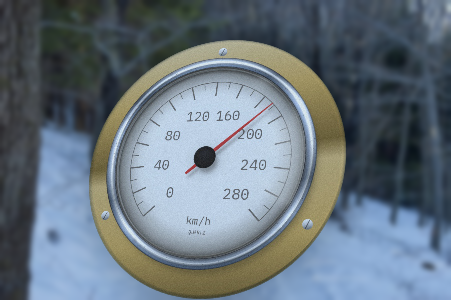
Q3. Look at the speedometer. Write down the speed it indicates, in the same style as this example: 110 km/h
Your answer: 190 km/h
